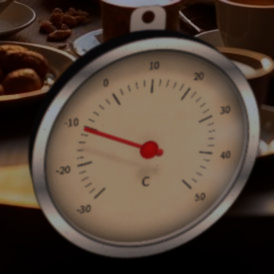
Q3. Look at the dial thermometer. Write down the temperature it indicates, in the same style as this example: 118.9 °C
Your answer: -10 °C
